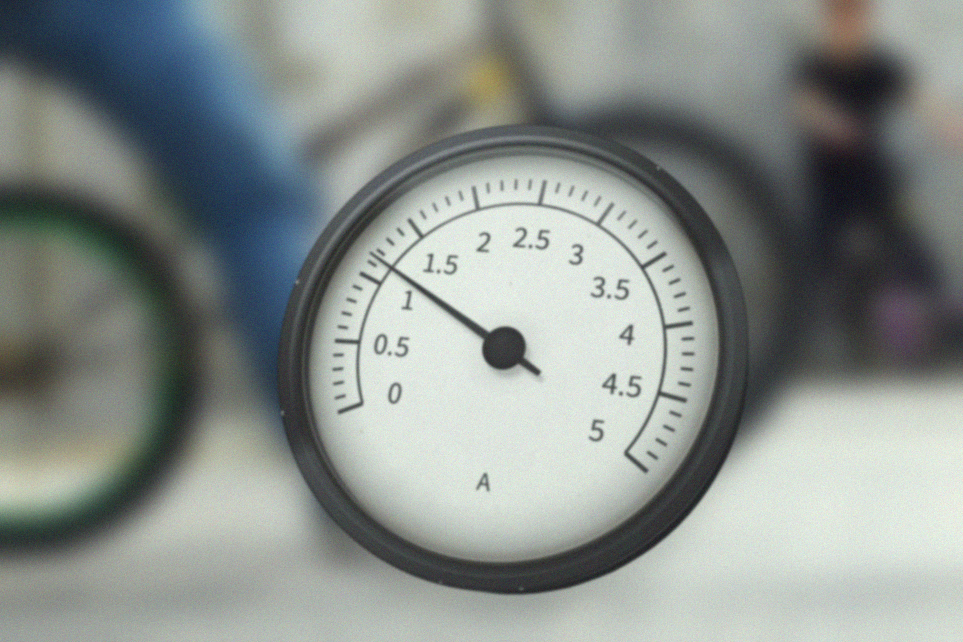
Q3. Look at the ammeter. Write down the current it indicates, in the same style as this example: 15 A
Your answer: 1.15 A
